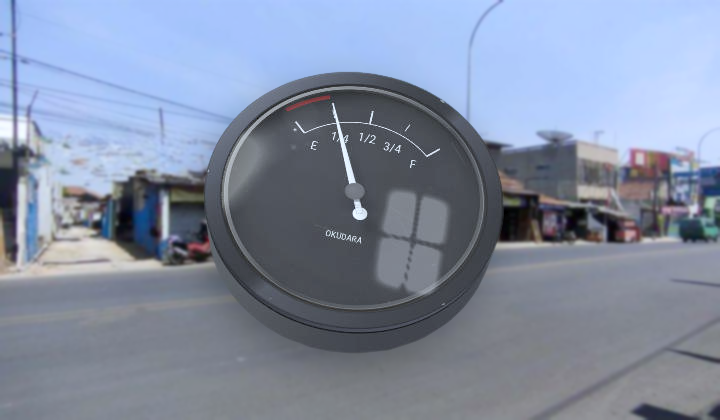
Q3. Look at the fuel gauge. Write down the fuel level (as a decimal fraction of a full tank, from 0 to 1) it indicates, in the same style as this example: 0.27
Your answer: 0.25
